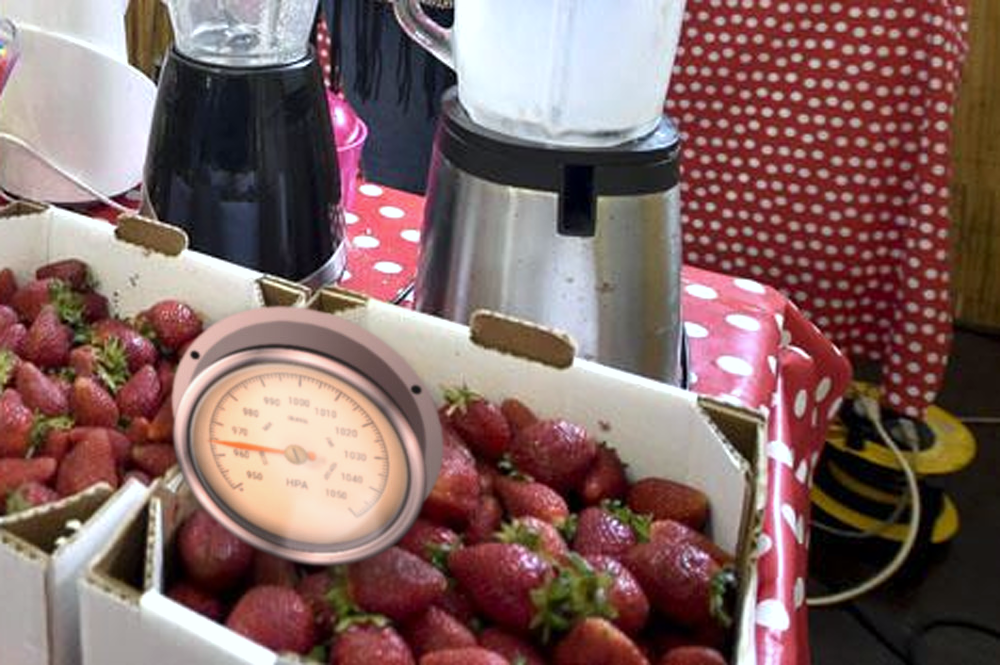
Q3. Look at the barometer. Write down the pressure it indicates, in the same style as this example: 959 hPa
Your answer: 965 hPa
